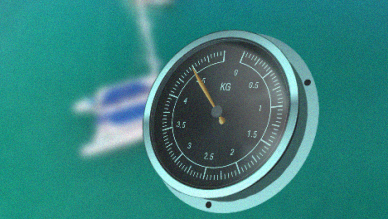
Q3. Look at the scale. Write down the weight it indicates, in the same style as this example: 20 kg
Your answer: 4.5 kg
